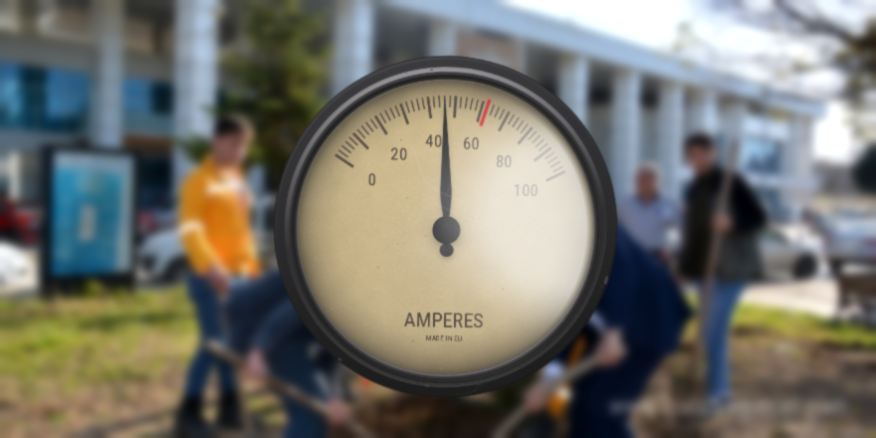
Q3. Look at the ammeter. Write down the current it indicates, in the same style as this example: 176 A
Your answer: 46 A
